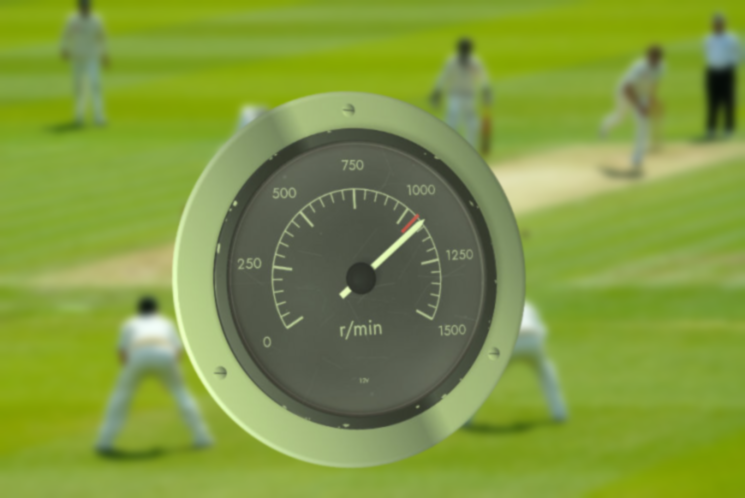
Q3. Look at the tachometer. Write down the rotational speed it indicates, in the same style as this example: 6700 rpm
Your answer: 1075 rpm
